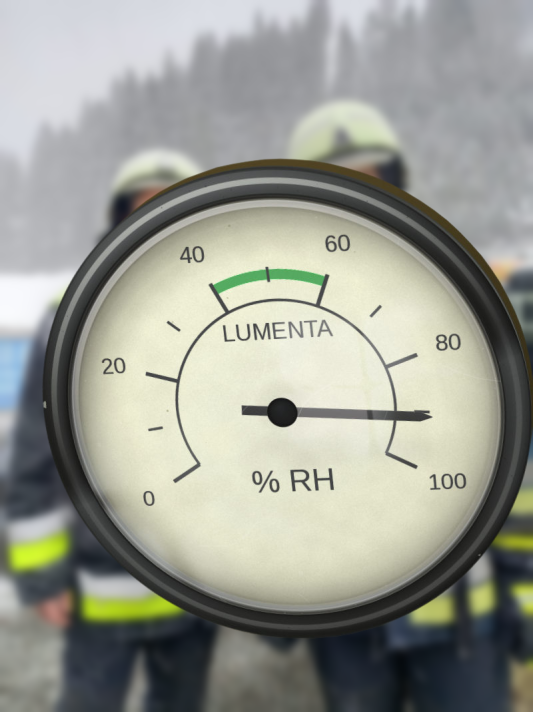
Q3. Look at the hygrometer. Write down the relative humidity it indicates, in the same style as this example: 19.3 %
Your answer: 90 %
